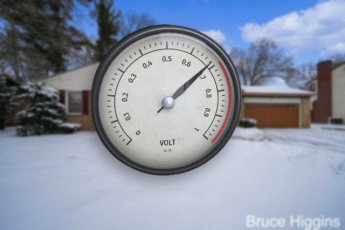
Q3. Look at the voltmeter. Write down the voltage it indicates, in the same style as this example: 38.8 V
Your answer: 0.68 V
